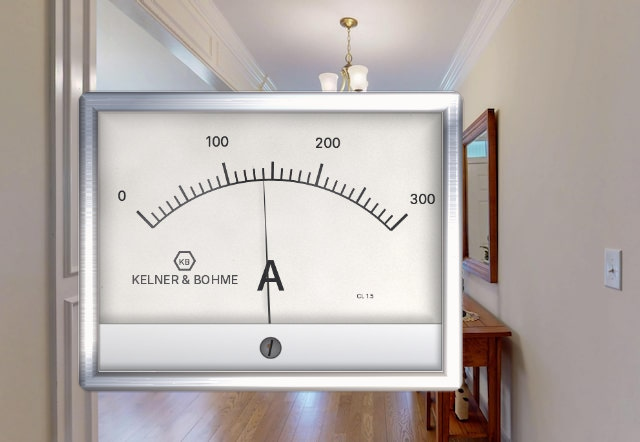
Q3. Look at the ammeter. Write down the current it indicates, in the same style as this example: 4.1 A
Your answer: 140 A
